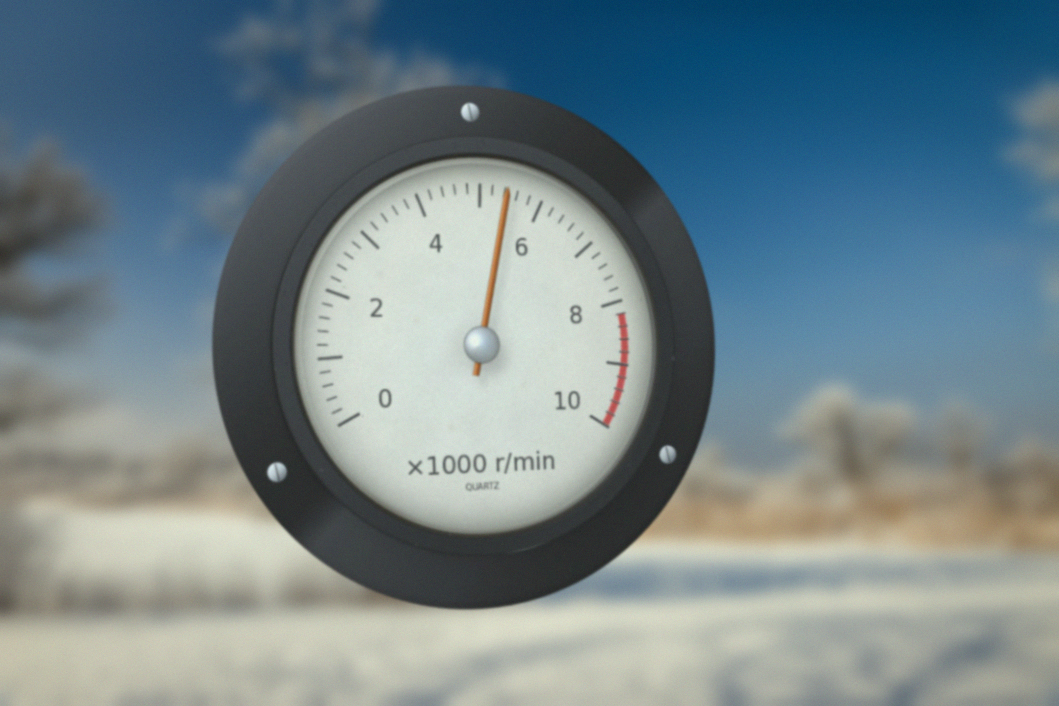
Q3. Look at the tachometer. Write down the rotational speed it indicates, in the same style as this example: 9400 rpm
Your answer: 5400 rpm
